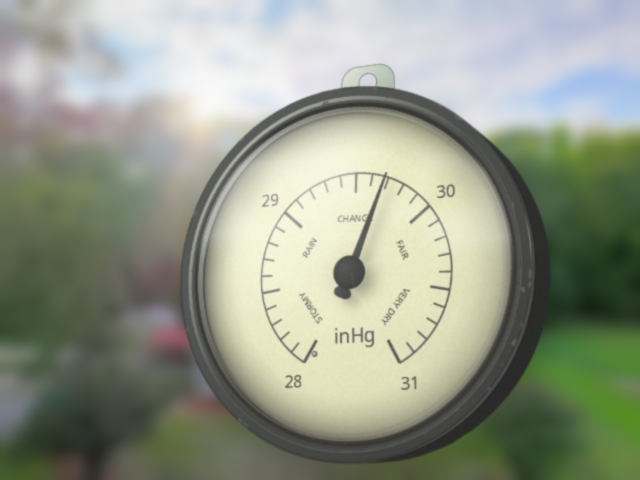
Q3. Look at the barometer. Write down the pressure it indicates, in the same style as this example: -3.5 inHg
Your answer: 29.7 inHg
